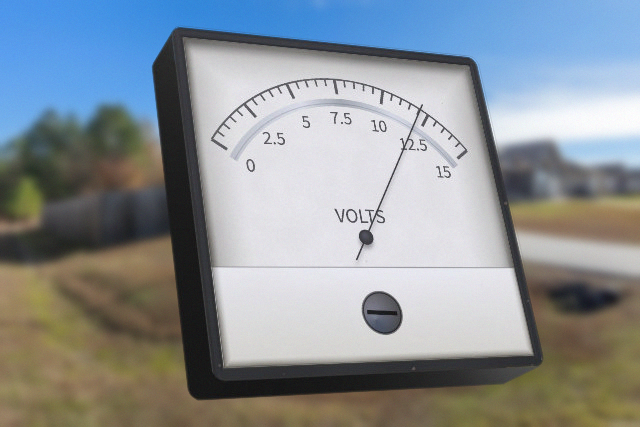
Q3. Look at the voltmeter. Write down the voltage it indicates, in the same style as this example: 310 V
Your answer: 12 V
